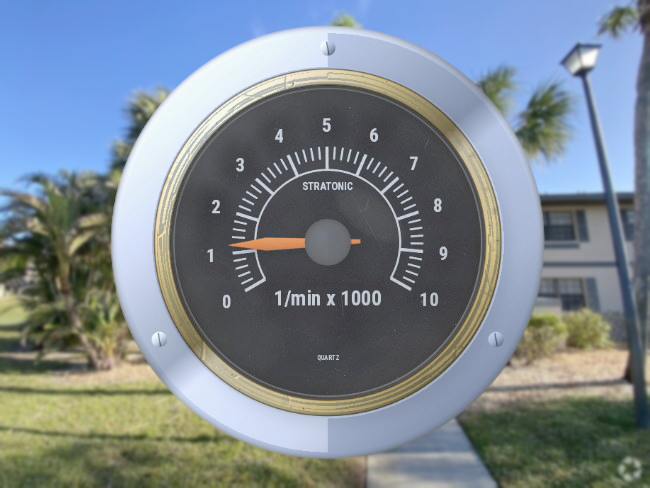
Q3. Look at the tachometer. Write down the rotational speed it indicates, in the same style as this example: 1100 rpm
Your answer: 1200 rpm
